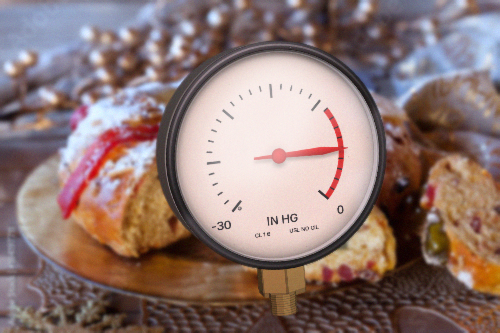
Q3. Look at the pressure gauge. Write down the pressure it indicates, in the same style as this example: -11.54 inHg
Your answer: -5 inHg
